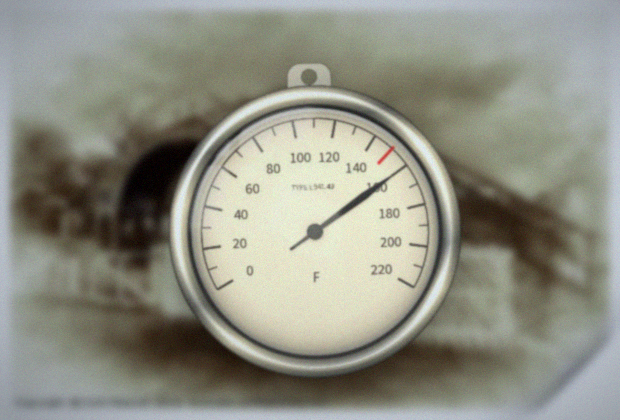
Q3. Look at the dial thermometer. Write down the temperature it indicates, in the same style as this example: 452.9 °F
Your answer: 160 °F
